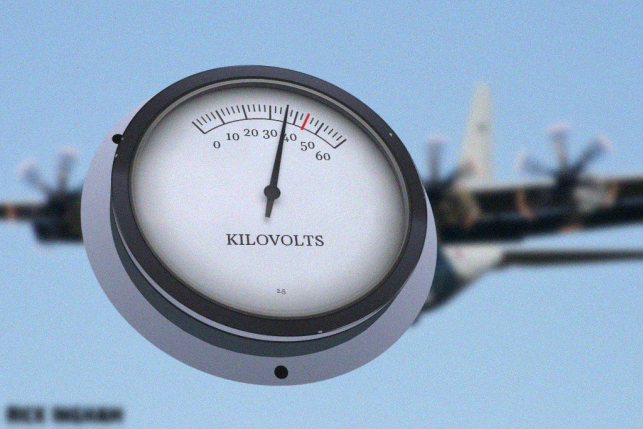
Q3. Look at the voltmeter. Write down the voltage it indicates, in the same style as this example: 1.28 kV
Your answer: 36 kV
